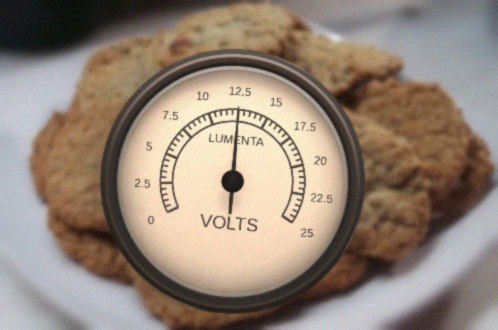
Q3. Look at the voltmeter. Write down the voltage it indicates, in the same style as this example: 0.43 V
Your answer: 12.5 V
